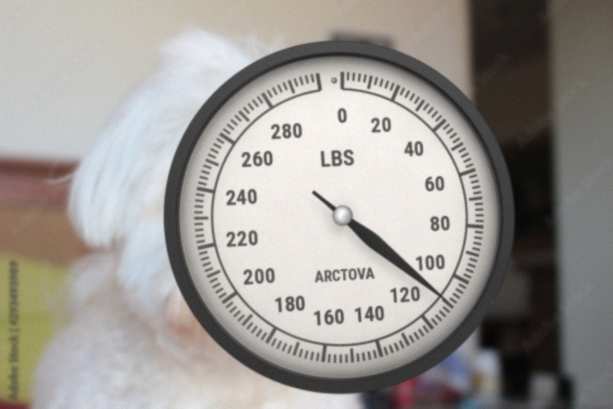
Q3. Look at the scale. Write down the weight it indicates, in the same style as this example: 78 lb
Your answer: 110 lb
